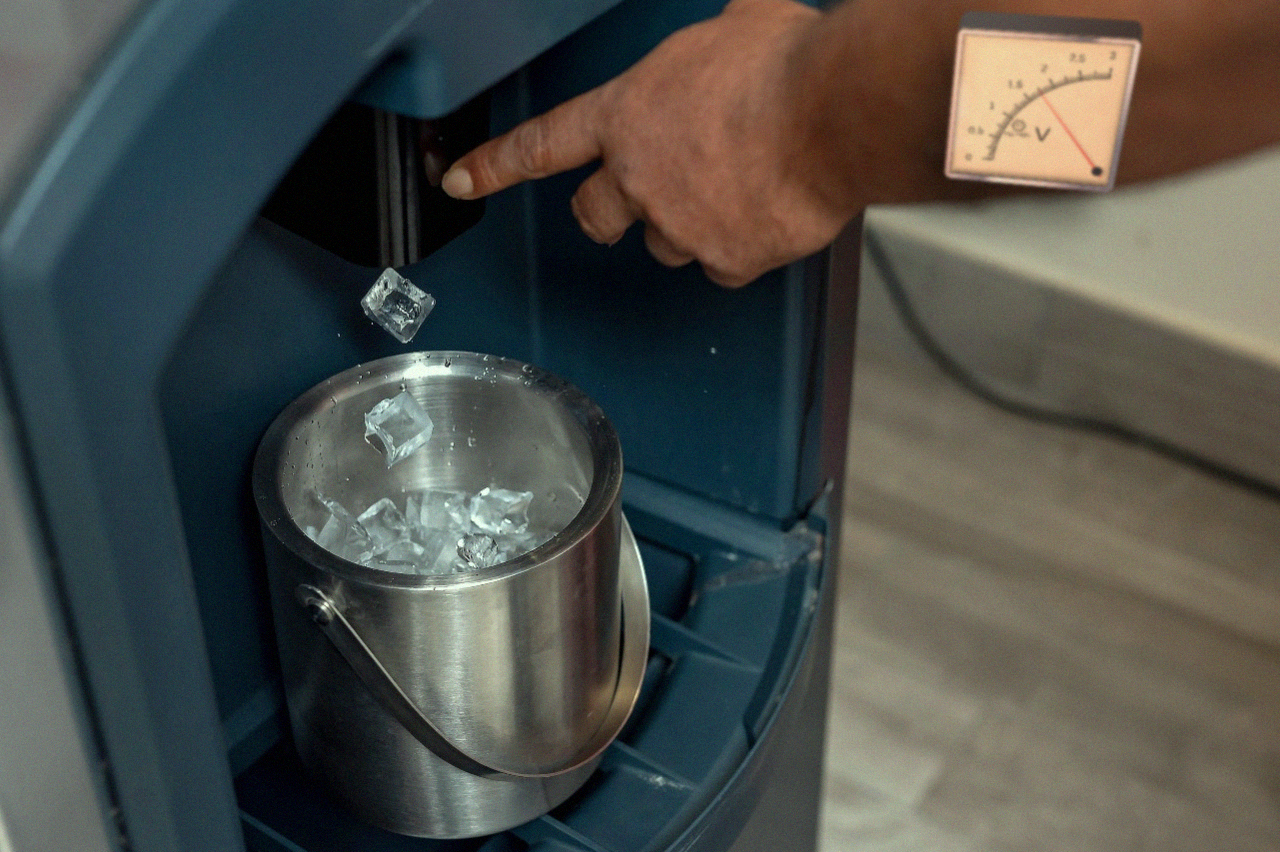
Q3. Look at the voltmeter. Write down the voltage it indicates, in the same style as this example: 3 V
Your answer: 1.75 V
